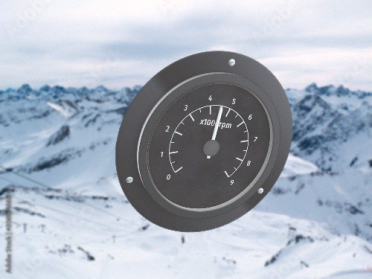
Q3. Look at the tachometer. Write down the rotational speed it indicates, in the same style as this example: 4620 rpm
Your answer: 4500 rpm
